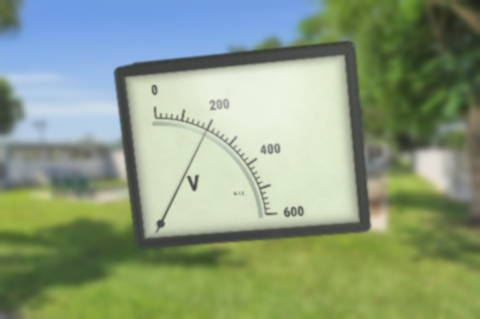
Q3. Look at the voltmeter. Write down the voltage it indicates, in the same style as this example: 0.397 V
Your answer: 200 V
